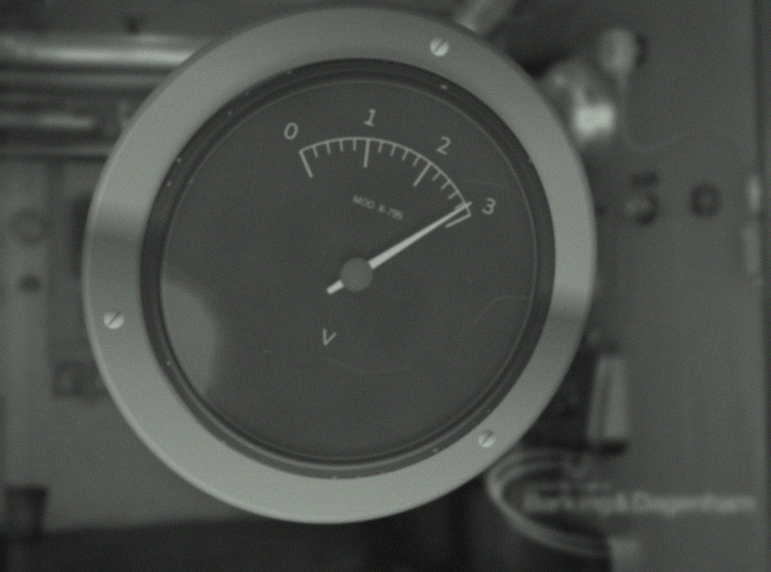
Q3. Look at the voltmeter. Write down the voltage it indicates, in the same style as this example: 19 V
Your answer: 2.8 V
